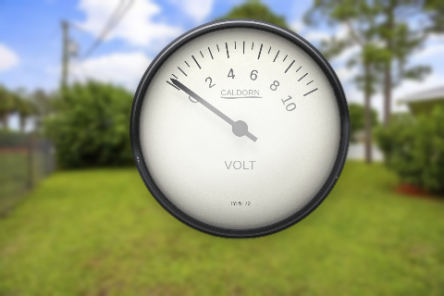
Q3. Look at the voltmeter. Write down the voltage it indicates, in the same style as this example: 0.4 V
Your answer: 0.25 V
